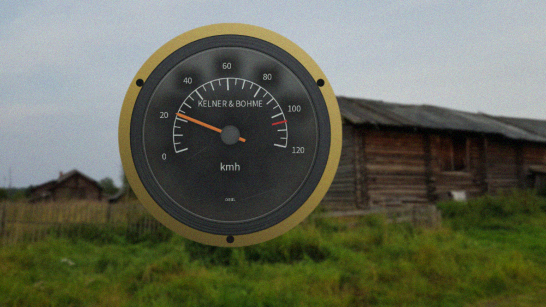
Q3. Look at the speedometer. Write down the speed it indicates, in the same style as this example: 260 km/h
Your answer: 22.5 km/h
